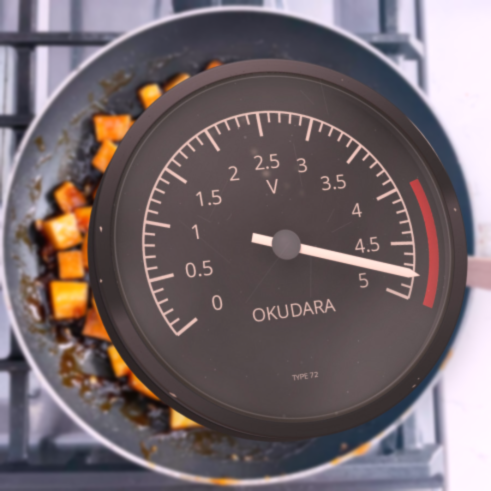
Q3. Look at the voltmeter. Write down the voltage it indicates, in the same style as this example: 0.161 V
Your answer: 4.8 V
